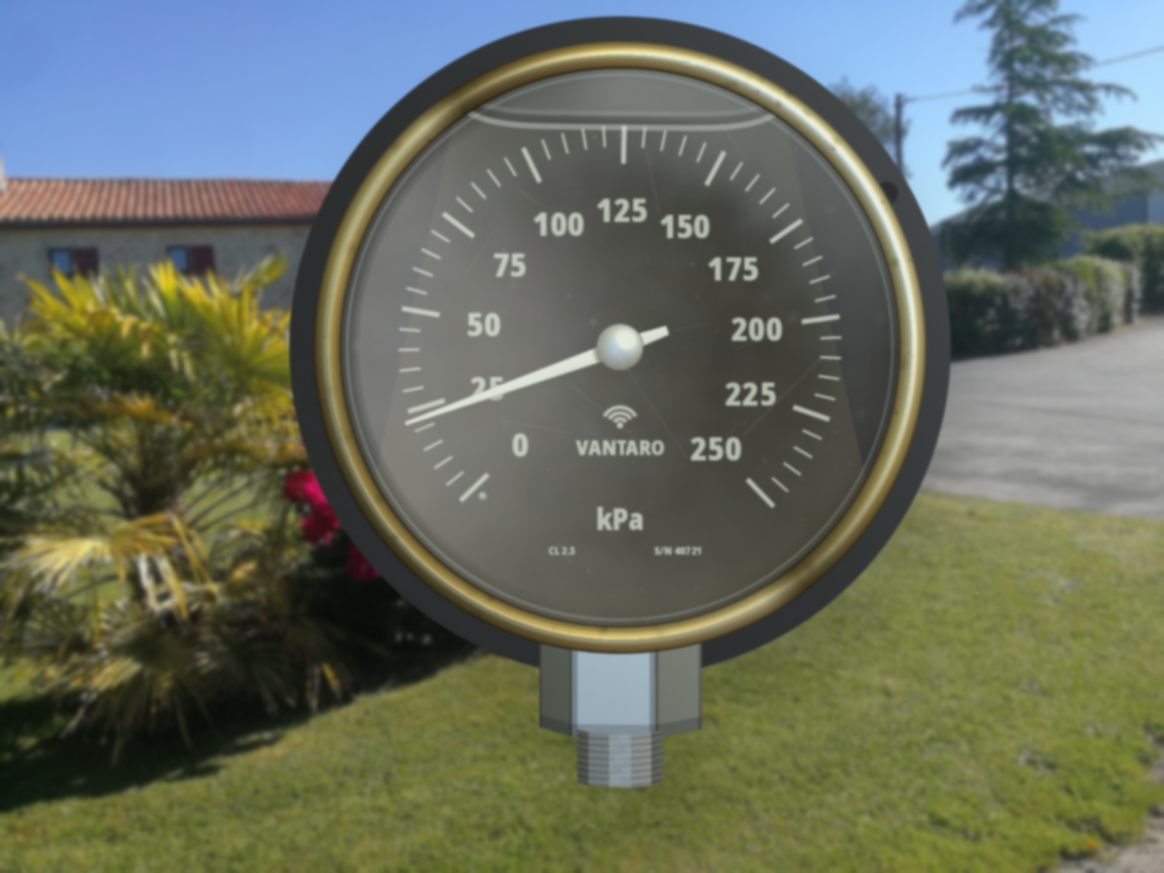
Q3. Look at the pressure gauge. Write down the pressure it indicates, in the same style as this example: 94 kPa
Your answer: 22.5 kPa
